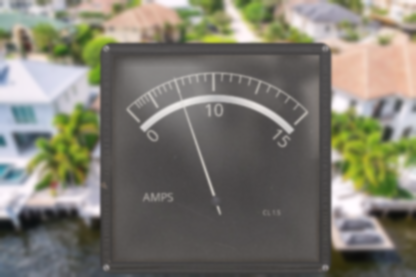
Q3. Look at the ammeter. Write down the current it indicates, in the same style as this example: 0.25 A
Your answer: 7.5 A
